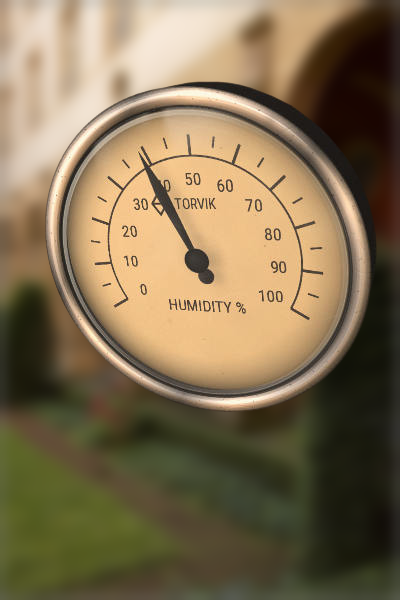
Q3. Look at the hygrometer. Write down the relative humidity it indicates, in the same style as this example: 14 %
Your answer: 40 %
